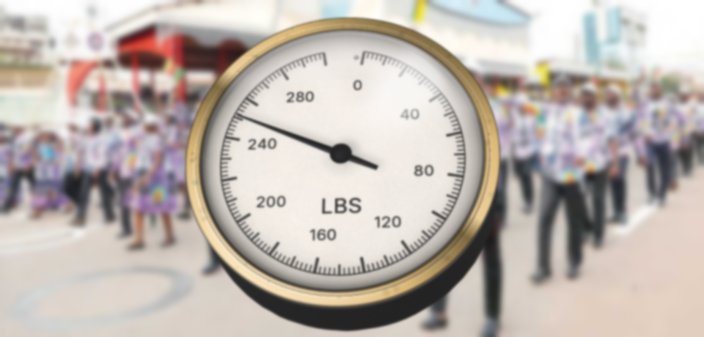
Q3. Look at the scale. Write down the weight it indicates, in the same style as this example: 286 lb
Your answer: 250 lb
